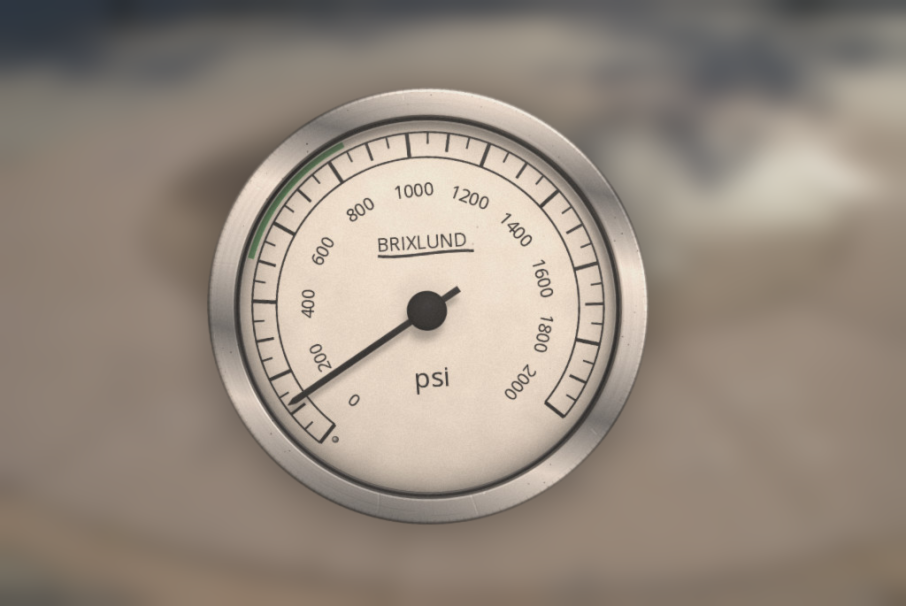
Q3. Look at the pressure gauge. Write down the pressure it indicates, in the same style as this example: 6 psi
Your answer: 125 psi
